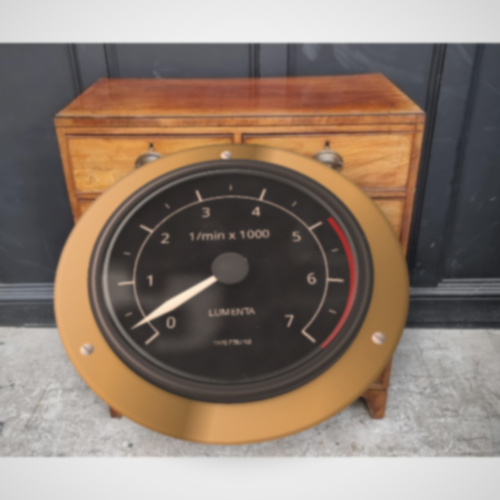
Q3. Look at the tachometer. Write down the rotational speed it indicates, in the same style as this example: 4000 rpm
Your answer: 250 rpm
